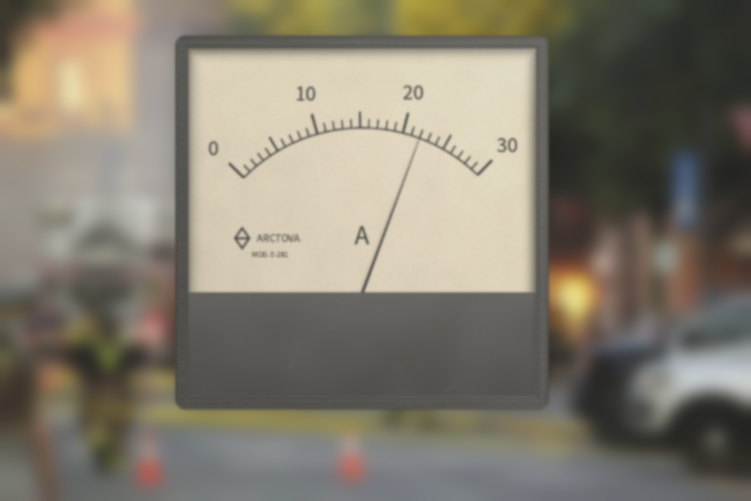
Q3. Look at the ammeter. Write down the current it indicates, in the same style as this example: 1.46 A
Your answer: 22 A
